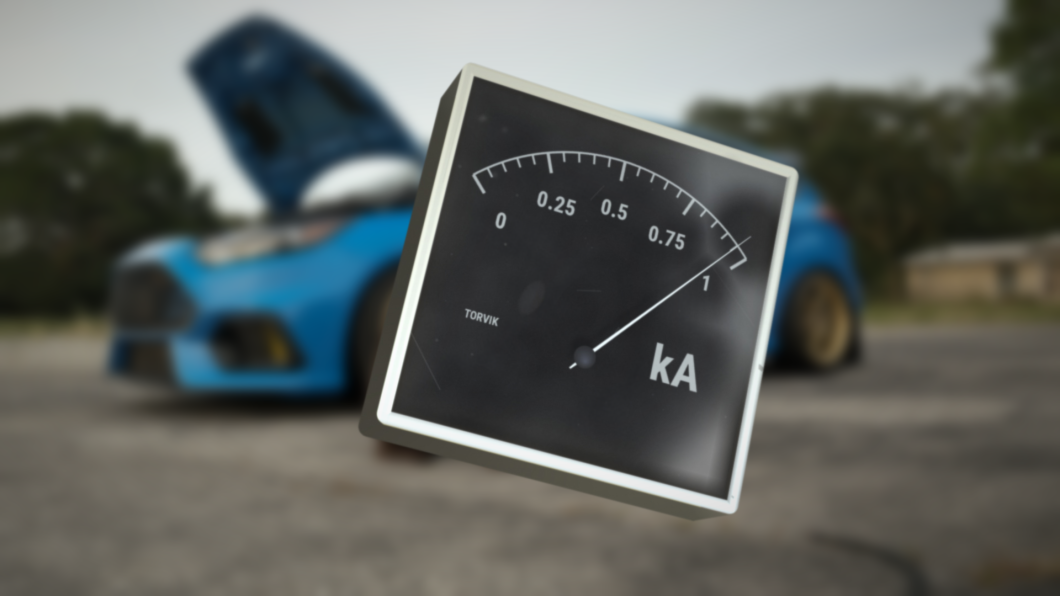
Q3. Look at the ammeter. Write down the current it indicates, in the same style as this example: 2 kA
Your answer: 0.95 kA
